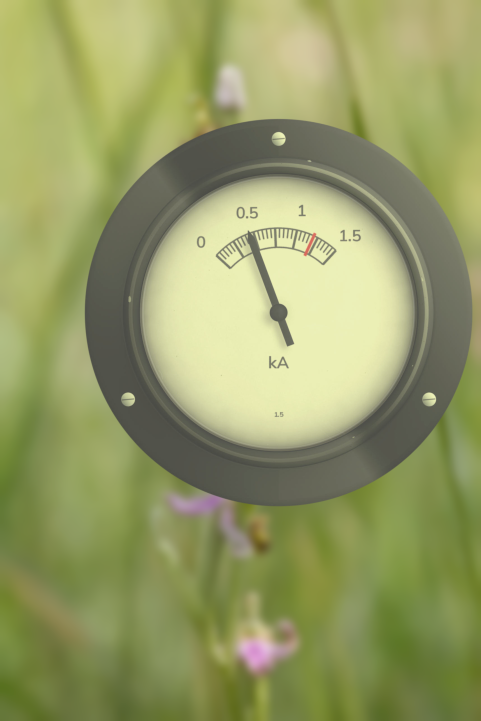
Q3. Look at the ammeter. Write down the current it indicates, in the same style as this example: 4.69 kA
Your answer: 0.45 kA
